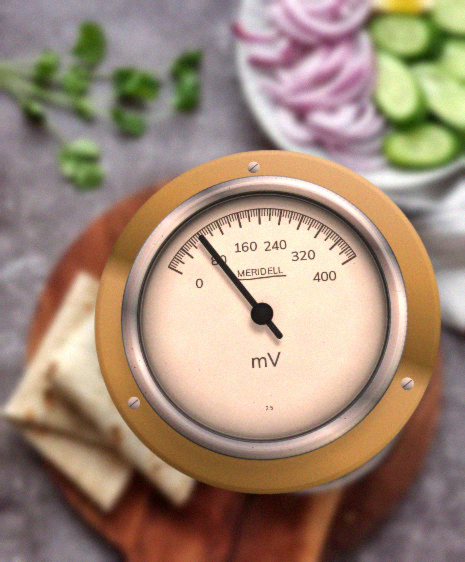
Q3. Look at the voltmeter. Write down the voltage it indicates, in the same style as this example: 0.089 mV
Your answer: 80 mV
